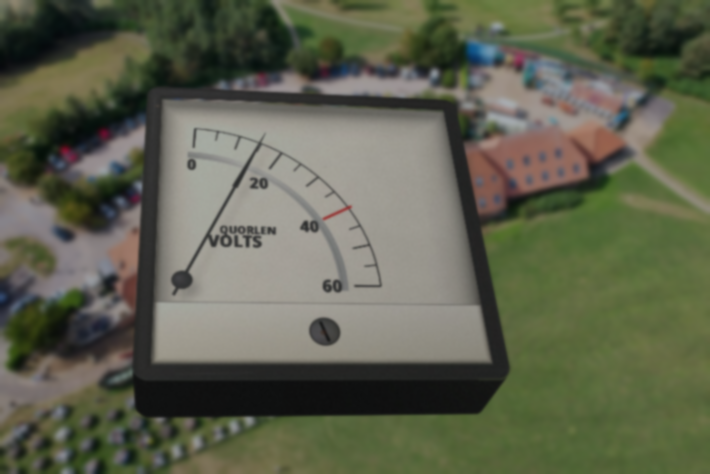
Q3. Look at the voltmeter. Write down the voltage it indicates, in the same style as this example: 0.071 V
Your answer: 15 V
